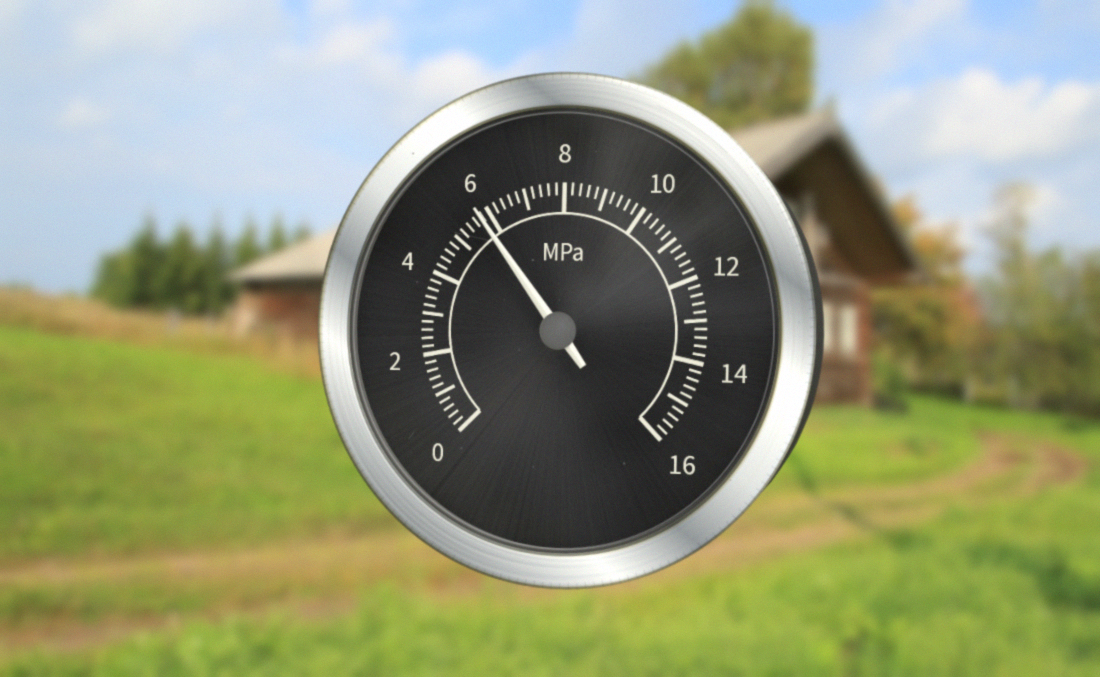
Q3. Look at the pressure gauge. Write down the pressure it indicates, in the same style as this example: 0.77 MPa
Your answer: 5.8 MPa
